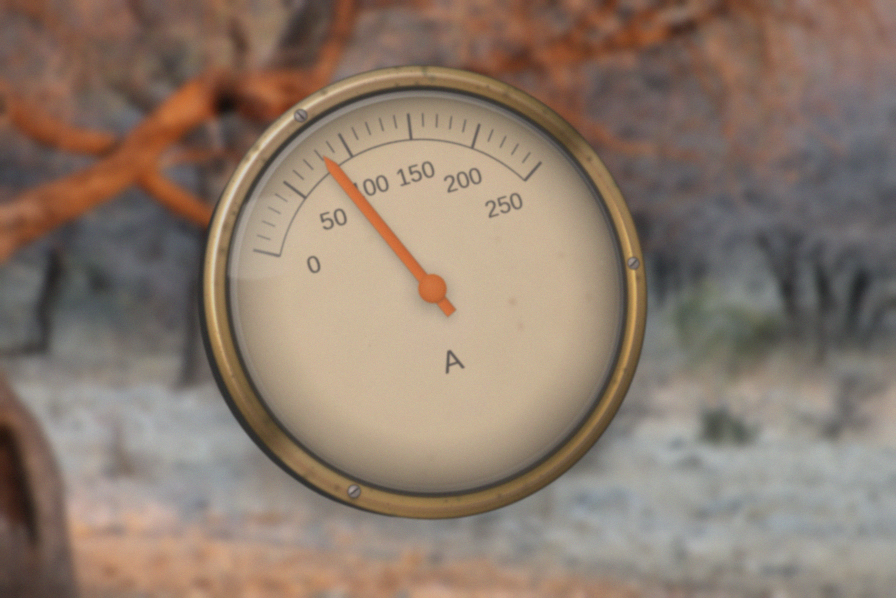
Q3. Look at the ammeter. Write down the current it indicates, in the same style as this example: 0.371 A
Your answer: 80 A
